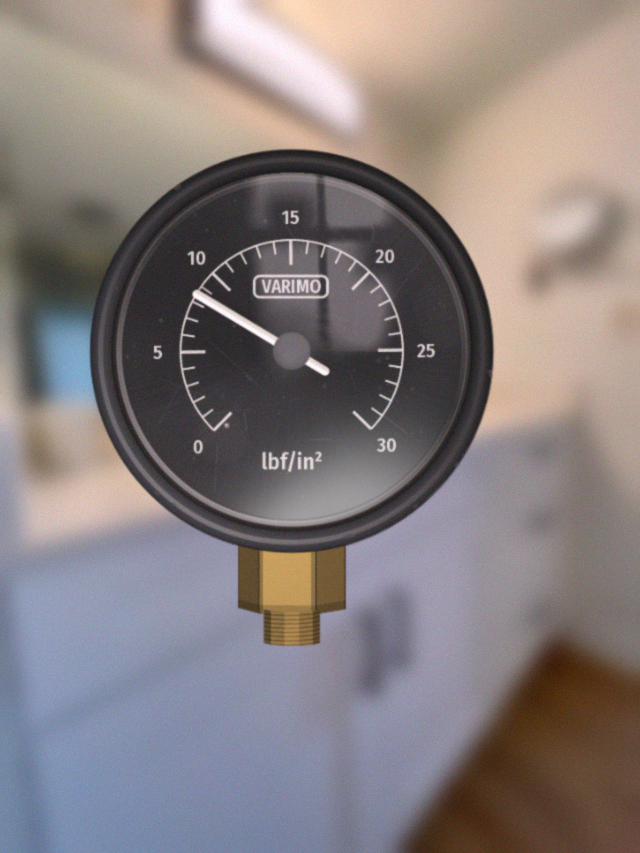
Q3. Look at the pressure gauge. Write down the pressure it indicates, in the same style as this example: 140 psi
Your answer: 8.5 psi
